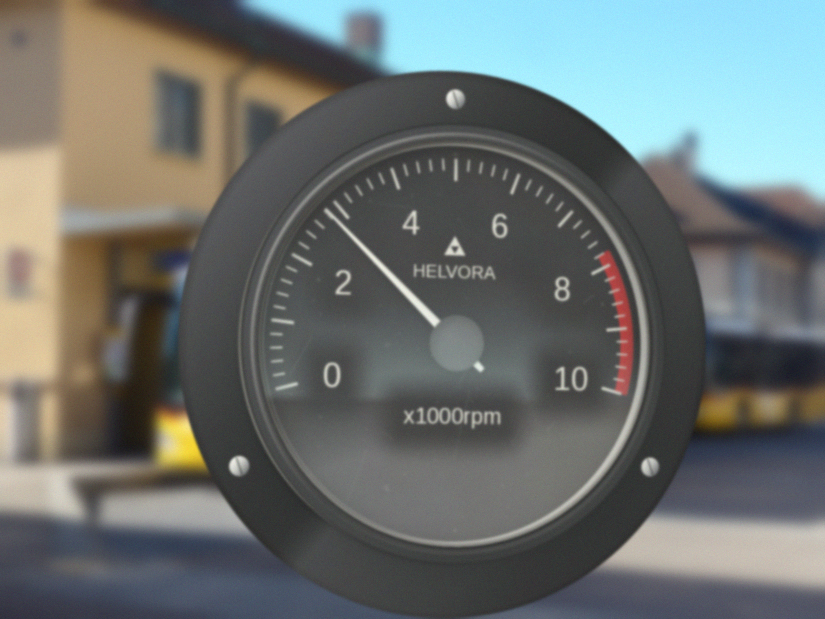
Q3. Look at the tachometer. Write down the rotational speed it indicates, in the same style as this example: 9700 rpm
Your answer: 2800 rpm
